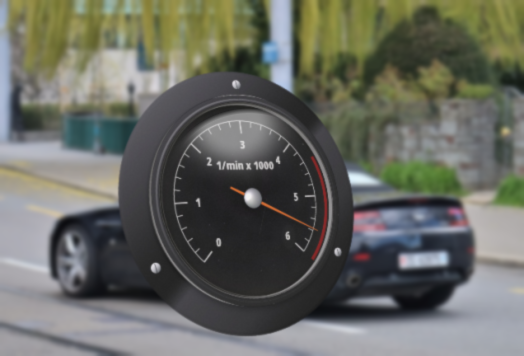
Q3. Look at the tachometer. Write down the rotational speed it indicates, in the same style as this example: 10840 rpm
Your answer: 5600 rpm
